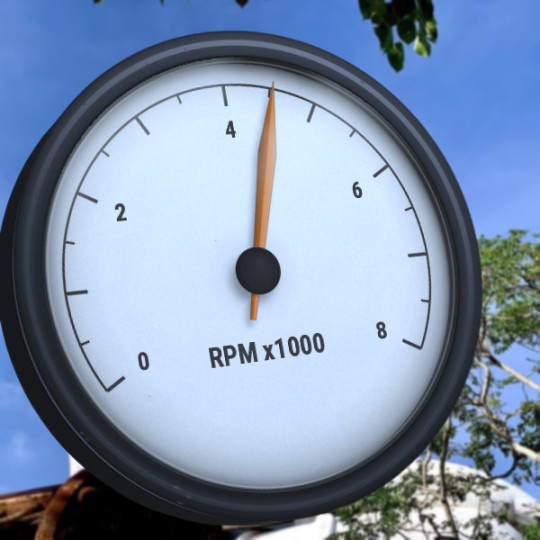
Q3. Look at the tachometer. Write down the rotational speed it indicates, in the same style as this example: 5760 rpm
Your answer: 4500 rpm
